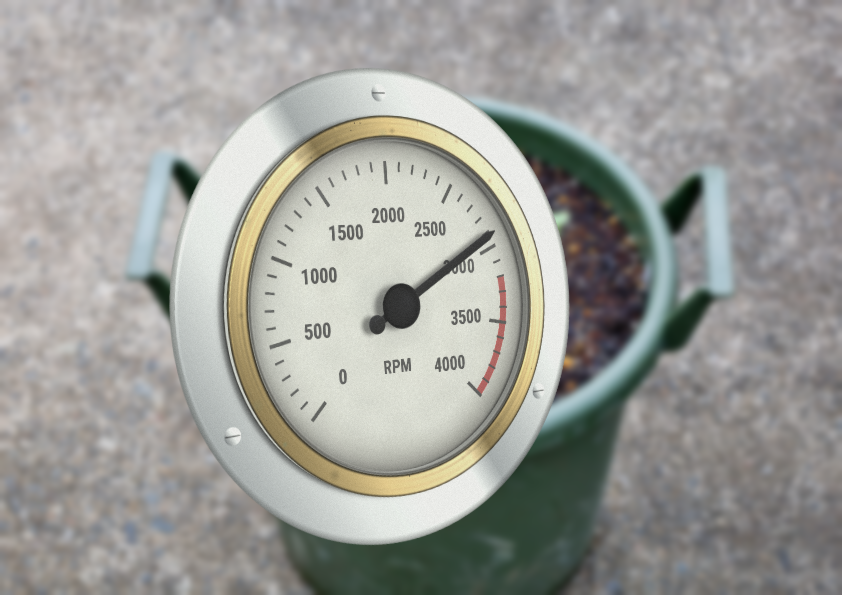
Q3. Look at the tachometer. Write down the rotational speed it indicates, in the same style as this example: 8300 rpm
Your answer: 2900 rpm
